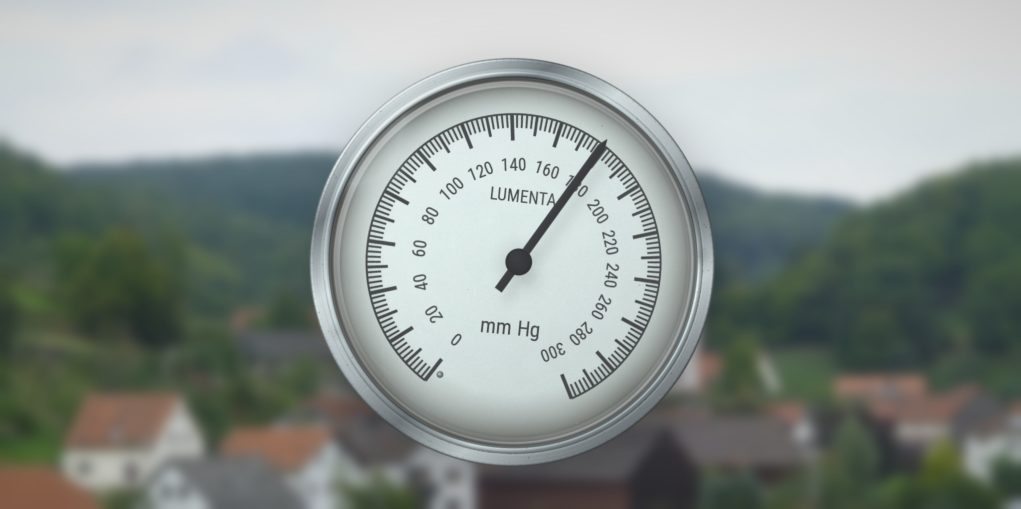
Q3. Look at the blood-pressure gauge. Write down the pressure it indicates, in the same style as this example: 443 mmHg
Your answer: 178 mmHg
